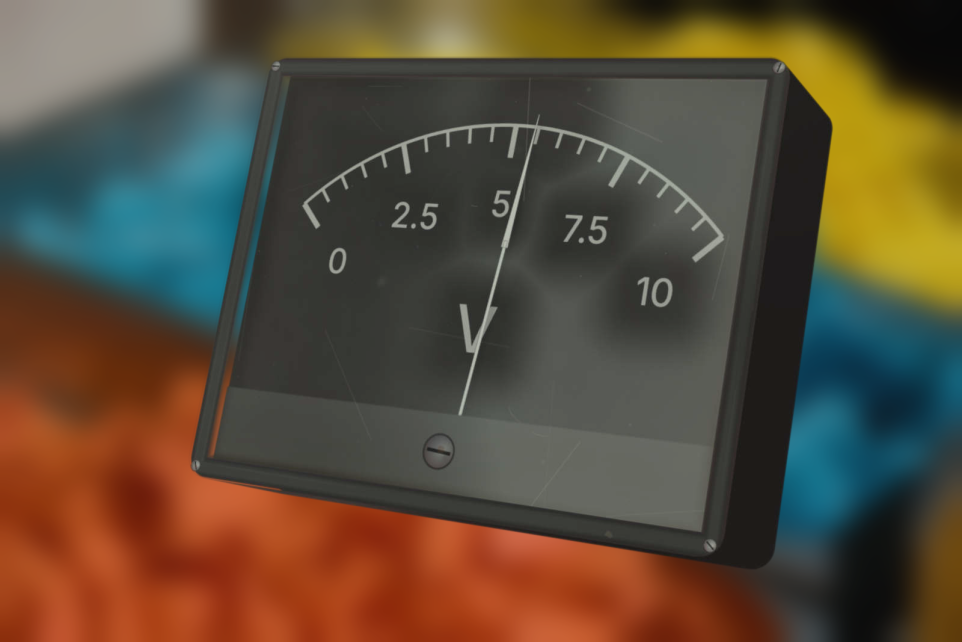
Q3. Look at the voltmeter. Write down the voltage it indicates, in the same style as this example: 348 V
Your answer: 5.5 V
